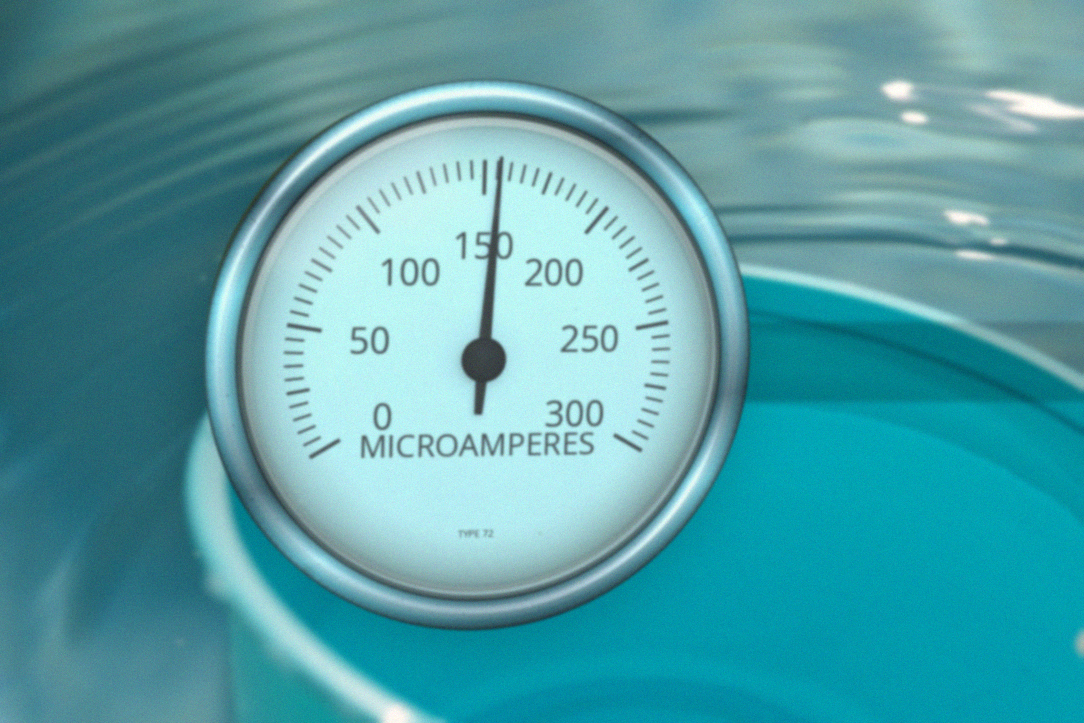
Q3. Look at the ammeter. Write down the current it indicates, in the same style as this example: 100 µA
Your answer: 155 µA
